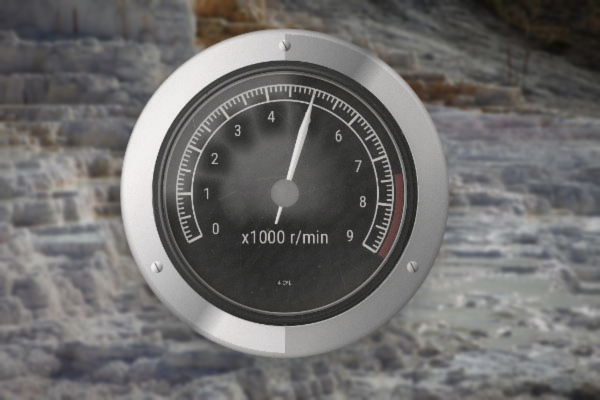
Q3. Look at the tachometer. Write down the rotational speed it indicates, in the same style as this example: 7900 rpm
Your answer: 5000 rpm
